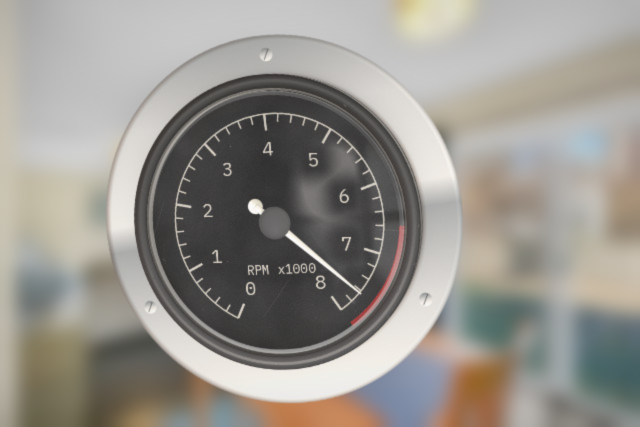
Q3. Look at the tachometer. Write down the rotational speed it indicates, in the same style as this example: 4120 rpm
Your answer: 7600 rpm
